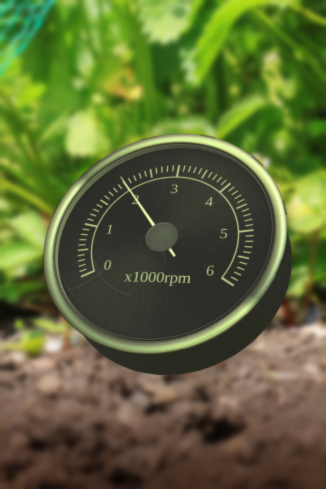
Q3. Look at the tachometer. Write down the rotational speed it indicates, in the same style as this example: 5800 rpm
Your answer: 2000 rpm
